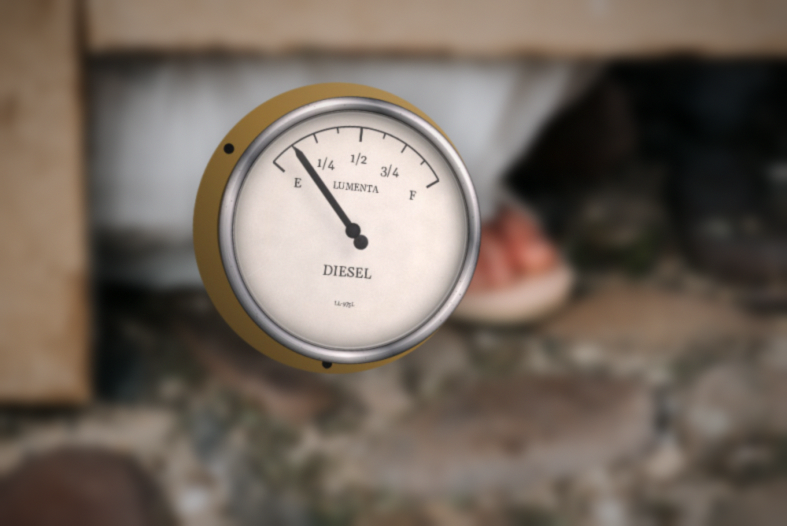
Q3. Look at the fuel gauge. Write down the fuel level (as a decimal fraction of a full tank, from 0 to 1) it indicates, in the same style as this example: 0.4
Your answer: 0.125
